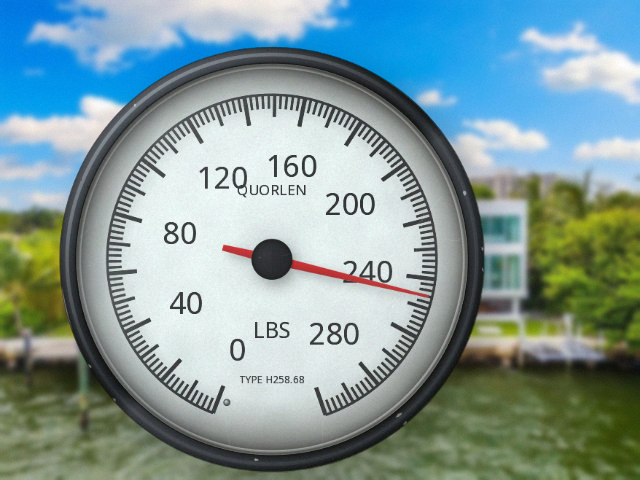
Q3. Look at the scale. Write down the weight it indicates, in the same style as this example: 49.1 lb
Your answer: 246 lb
